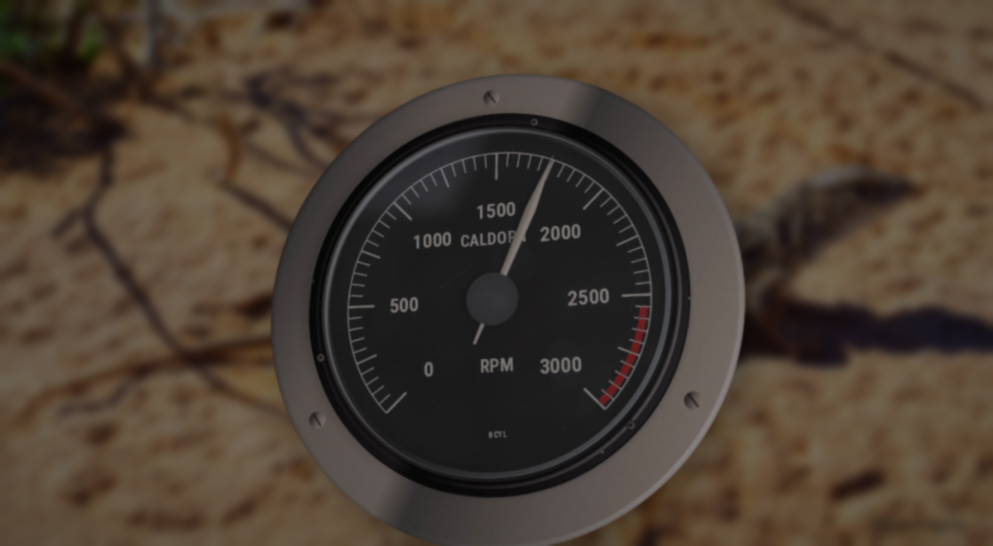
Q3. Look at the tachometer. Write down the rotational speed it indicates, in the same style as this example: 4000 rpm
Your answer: 1750 rpm
